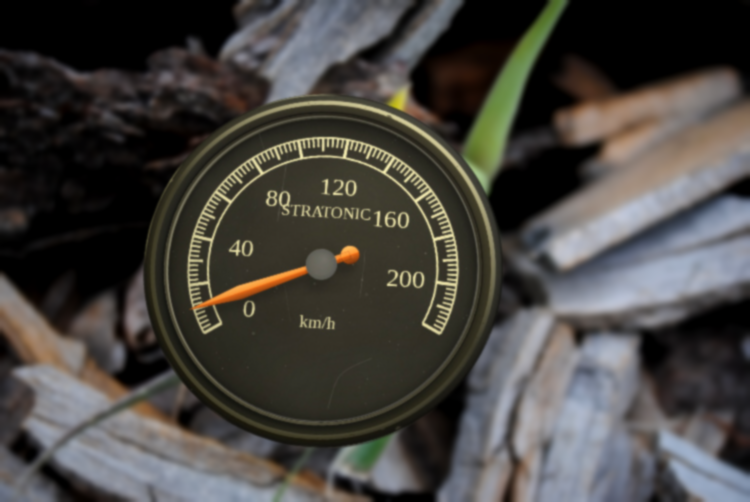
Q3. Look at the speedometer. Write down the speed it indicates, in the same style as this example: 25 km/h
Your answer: 10 km/h
